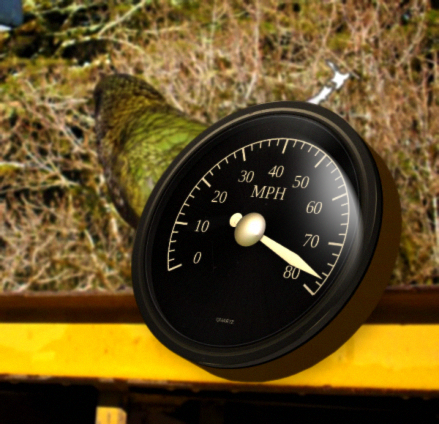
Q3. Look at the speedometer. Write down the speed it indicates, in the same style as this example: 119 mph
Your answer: 77 mph
